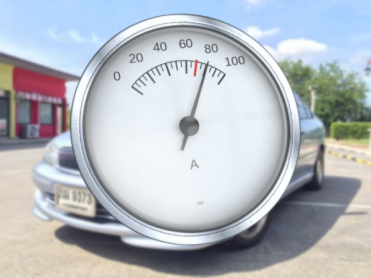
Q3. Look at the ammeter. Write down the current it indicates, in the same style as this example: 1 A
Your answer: 80 A
